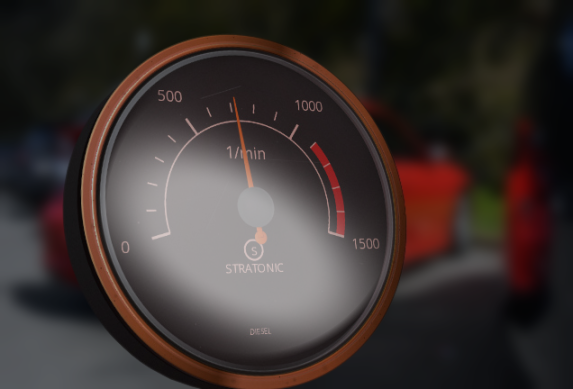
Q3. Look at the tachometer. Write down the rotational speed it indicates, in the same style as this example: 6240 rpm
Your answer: 700 rpm
